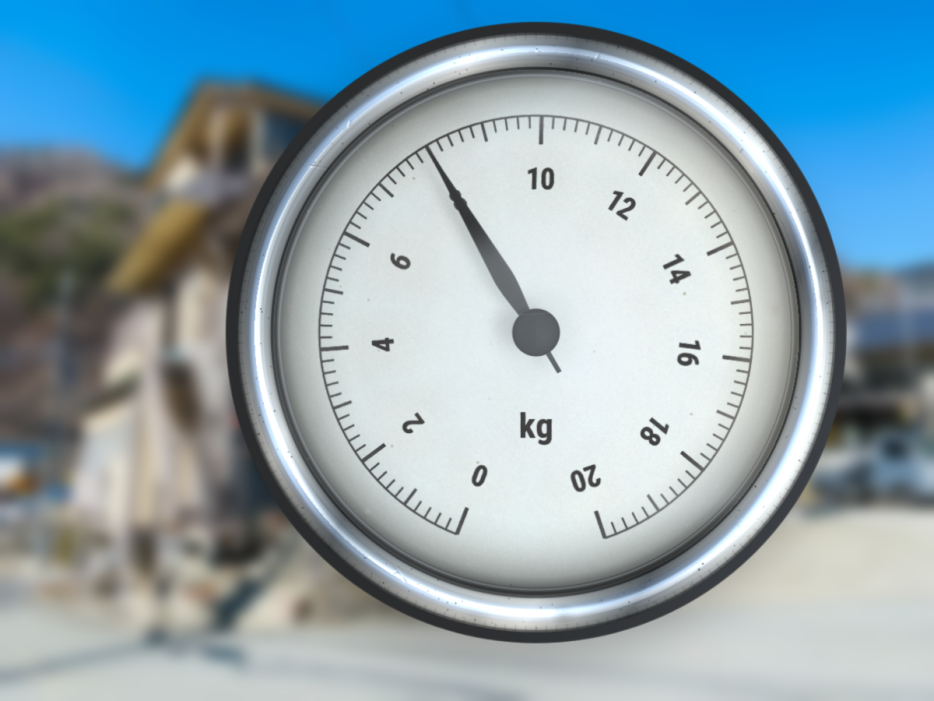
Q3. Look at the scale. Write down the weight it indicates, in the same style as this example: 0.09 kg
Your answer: 8 kg
